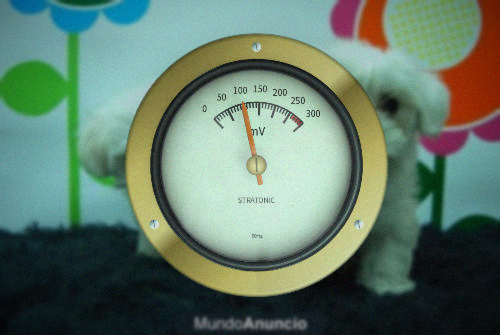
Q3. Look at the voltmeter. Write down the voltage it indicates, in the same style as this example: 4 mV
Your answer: 100 mV
